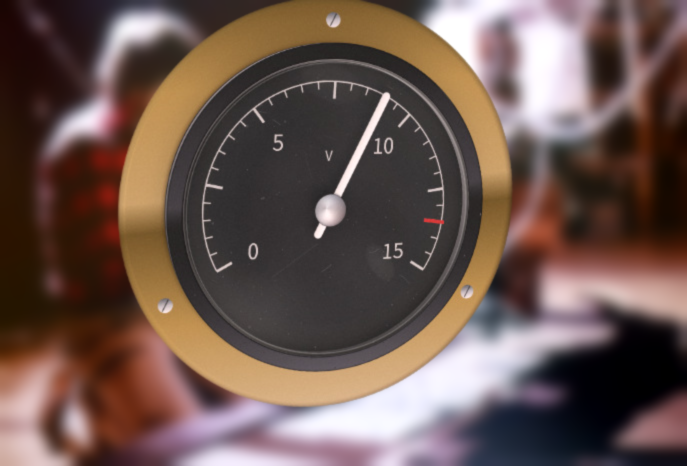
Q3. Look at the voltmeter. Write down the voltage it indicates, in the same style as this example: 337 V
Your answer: 9 V
